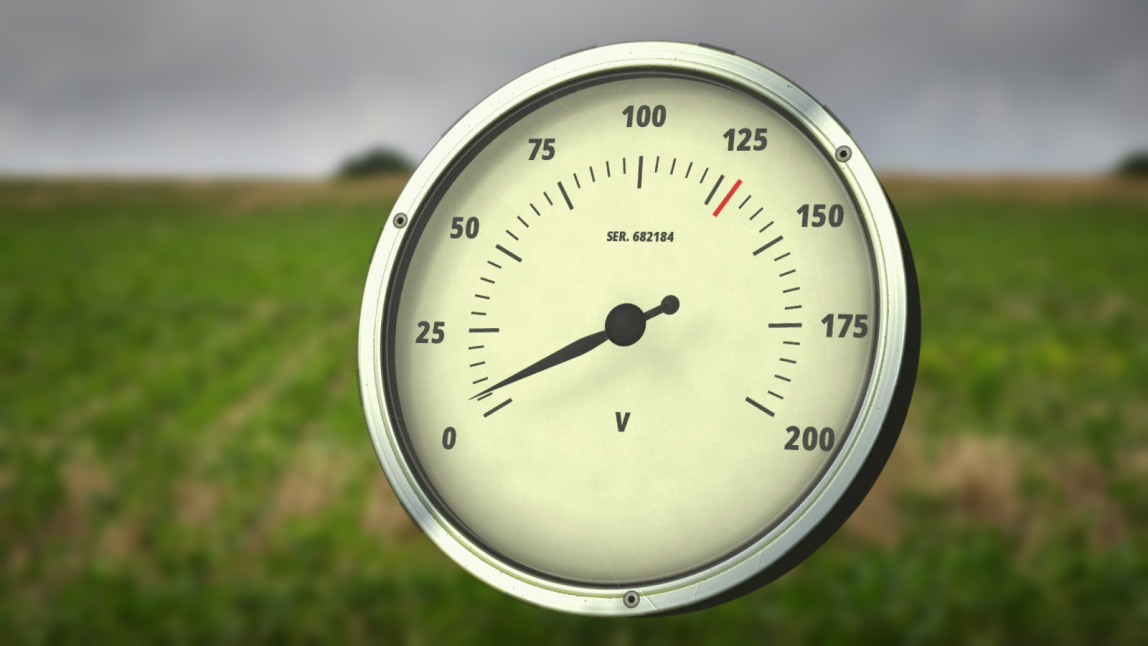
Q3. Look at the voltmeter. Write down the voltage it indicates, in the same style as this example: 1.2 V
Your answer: 5 V
